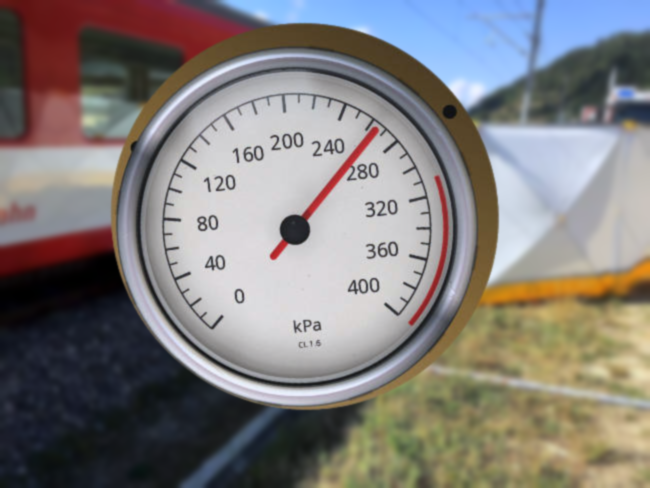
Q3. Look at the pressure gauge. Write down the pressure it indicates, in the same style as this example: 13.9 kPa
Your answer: 265 kPa
